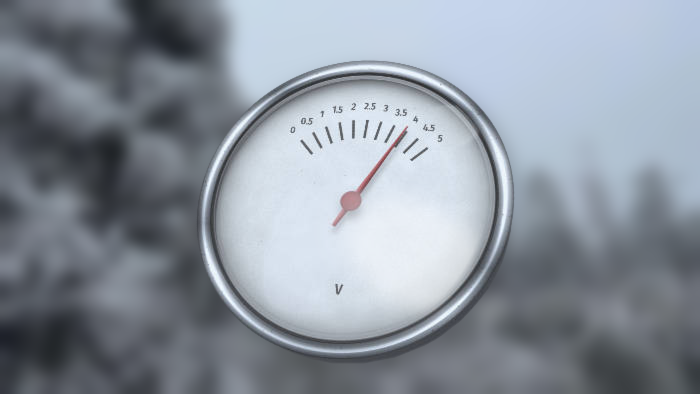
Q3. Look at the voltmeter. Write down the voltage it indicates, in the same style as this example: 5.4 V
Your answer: 4 V
